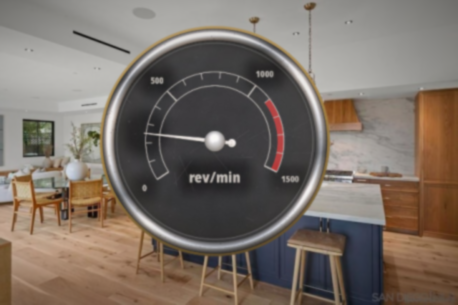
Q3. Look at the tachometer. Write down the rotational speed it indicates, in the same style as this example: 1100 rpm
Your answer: 250 rpm
